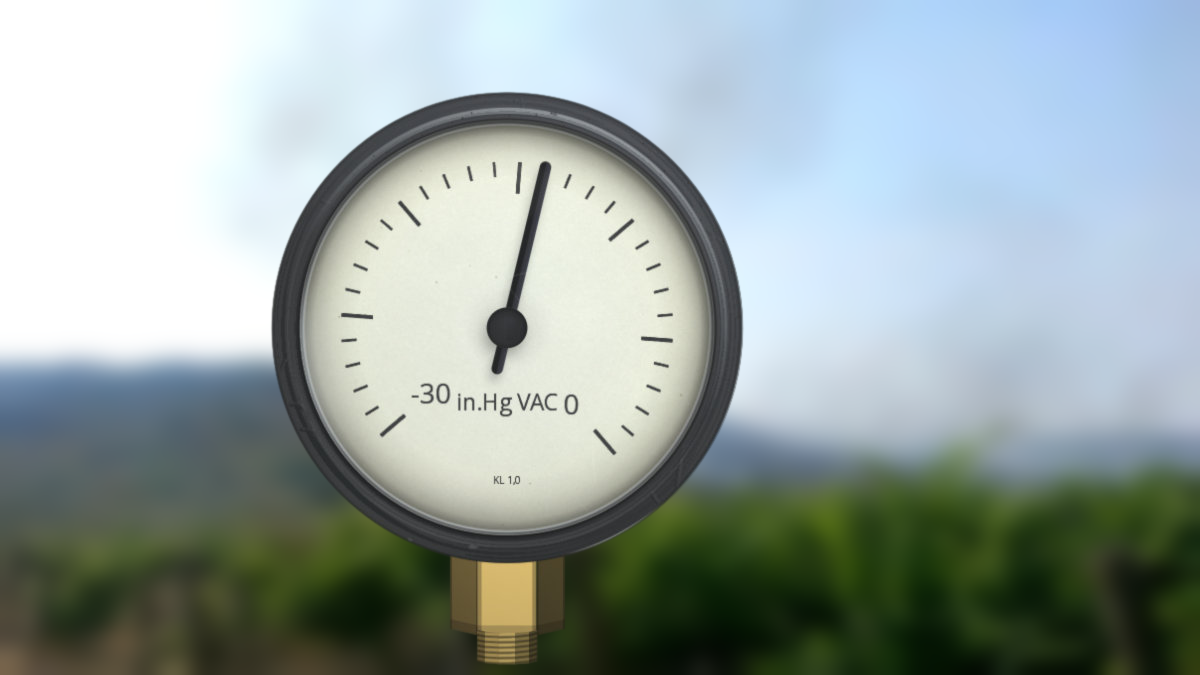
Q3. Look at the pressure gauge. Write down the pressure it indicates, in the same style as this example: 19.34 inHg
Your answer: -14 inHg
